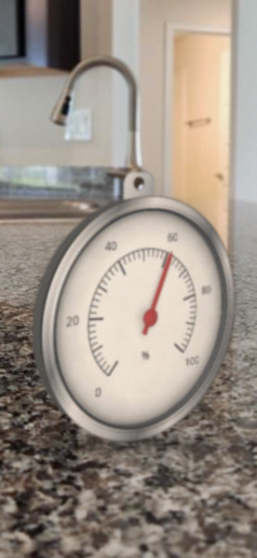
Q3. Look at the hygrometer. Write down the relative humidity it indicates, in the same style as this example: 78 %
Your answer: 60 %
